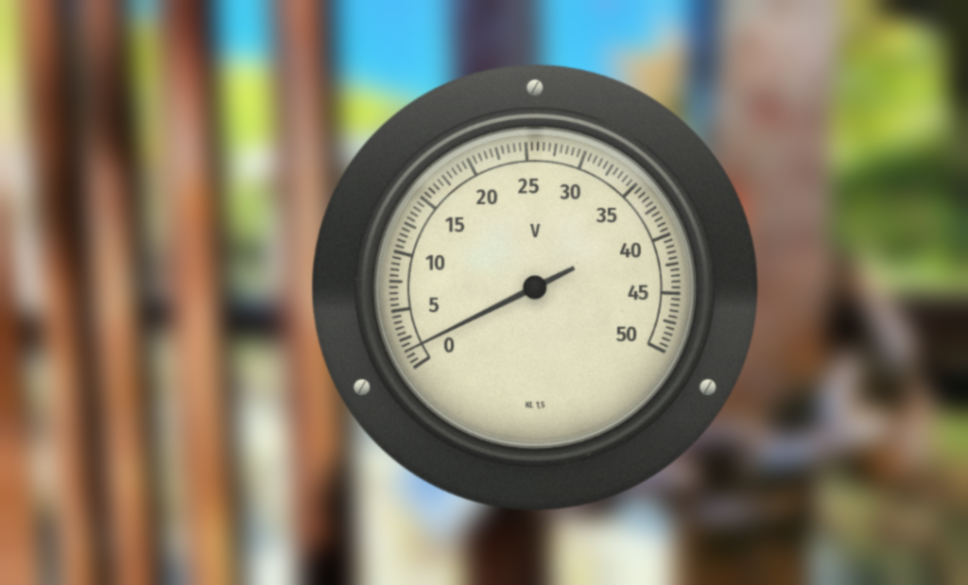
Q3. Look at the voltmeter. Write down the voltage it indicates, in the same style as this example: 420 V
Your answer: 1.5 V
